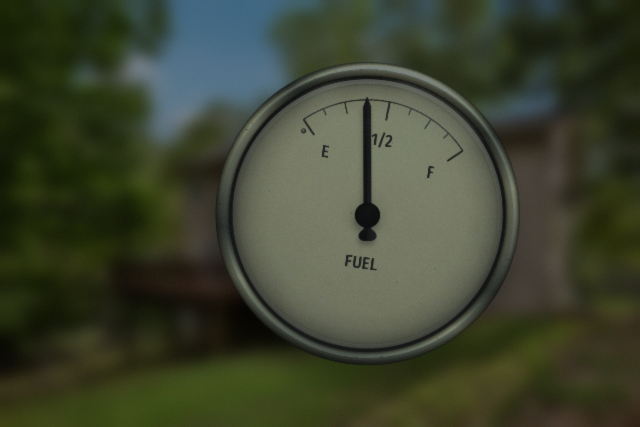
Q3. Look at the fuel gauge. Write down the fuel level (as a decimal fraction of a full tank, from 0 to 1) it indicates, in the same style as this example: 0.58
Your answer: 0.375
